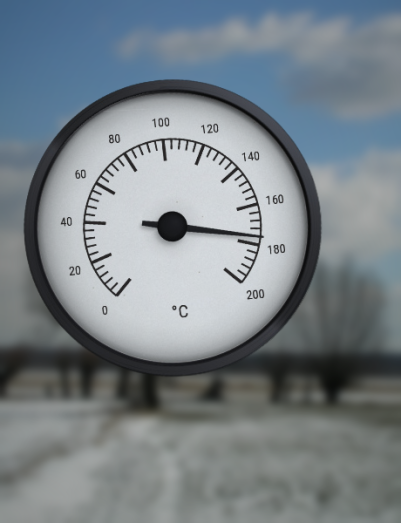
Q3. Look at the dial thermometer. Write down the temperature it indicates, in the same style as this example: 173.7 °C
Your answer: 176 °C
